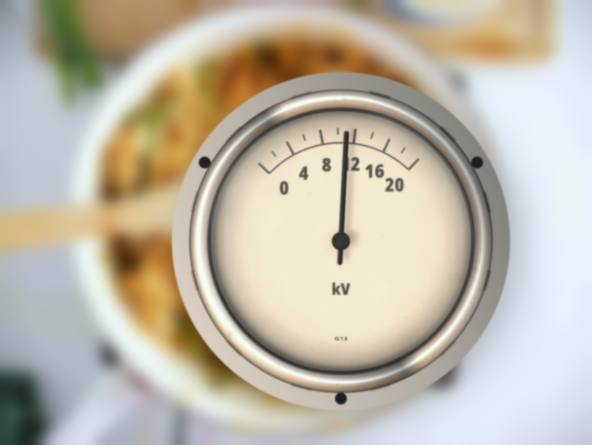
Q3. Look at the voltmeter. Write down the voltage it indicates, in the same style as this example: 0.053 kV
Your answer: 11 kV
